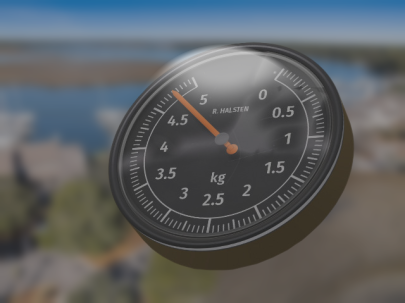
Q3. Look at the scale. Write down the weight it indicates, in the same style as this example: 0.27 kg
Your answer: 4.75 kg
